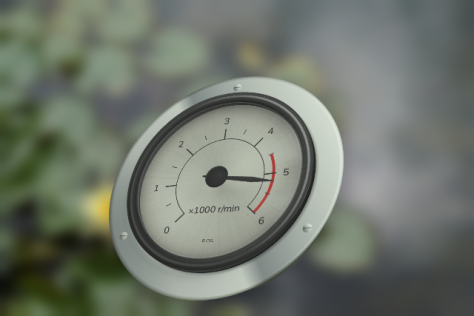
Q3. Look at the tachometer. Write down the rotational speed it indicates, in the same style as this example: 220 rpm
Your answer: 5250 rpm
